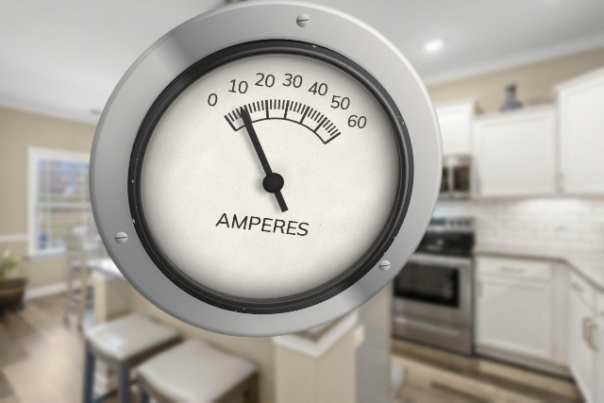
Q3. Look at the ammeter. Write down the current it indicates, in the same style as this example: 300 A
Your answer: 8 A
